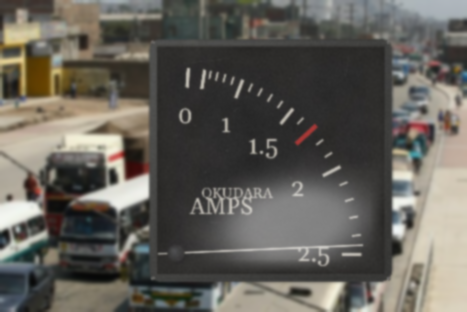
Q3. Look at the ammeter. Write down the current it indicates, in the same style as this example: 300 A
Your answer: 2.45 A
